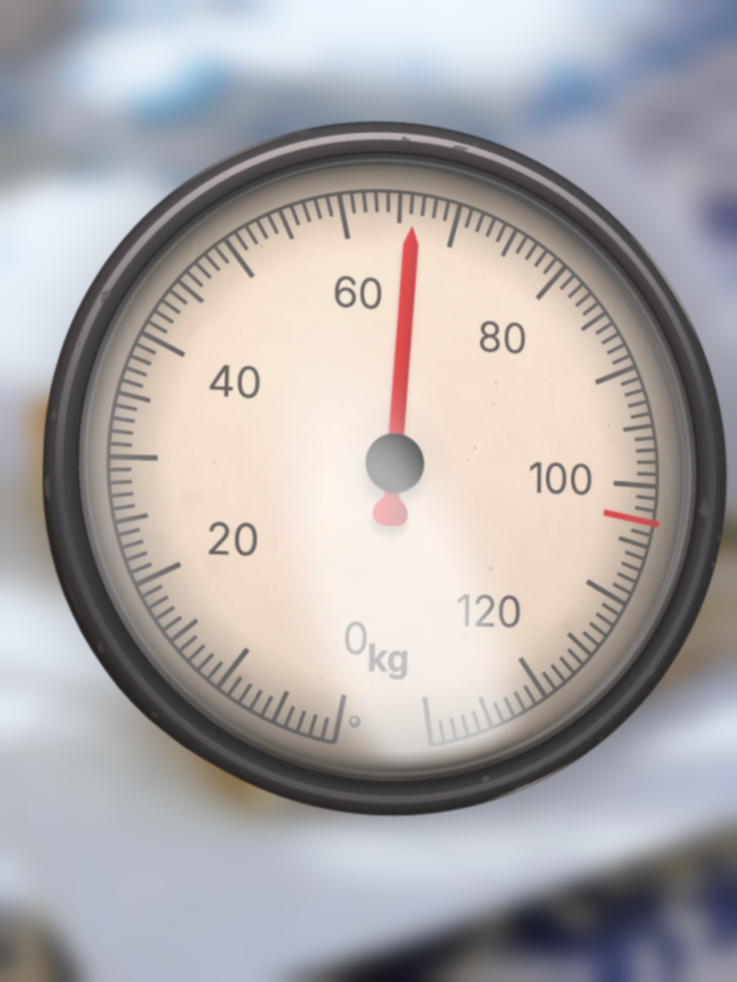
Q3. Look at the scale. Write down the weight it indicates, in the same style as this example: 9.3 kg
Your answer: 66 kg
